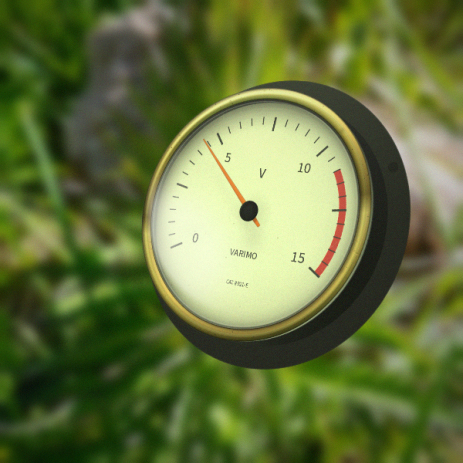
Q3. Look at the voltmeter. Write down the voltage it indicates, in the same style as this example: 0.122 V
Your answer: 4.5 V
